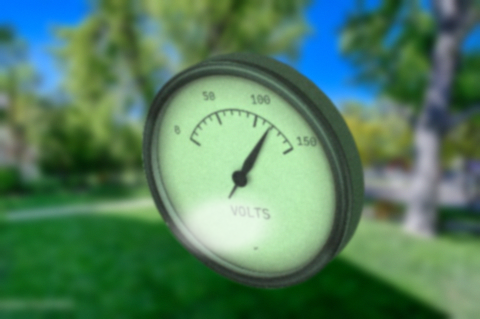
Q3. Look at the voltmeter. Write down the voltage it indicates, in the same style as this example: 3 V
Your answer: 120 V
